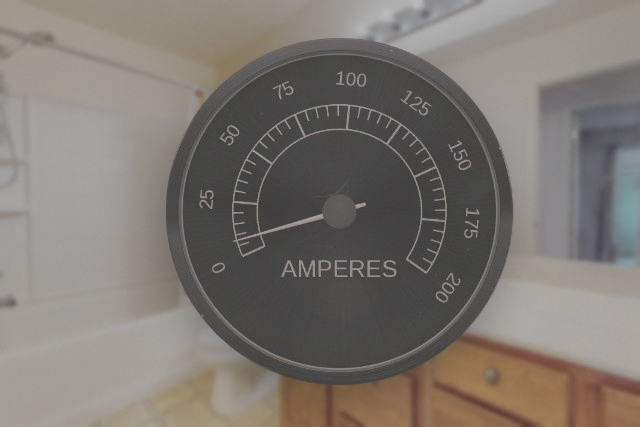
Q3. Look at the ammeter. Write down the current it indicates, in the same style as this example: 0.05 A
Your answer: 7.5 A
